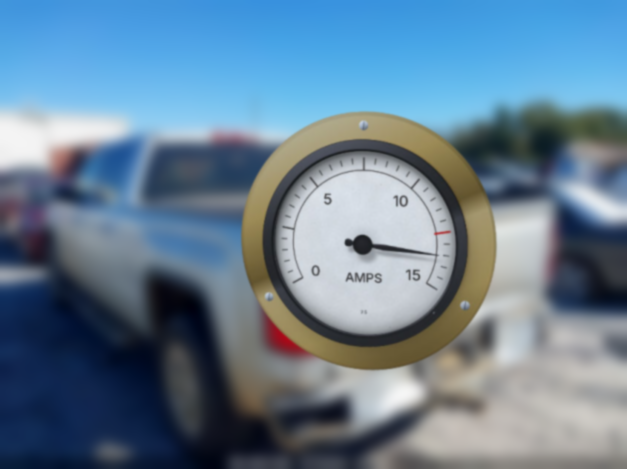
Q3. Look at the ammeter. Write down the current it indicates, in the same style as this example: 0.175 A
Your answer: 13.5 A
